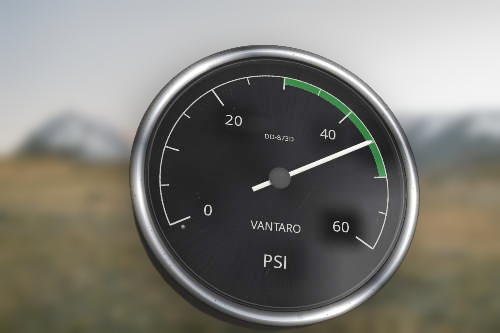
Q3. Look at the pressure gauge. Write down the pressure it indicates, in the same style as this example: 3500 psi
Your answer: 45 psi
